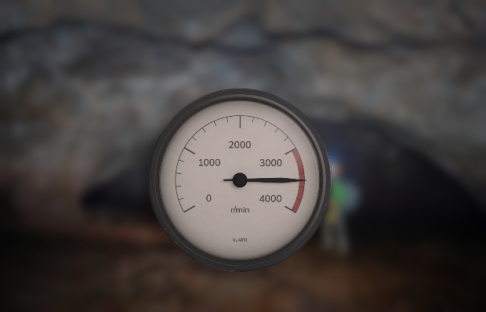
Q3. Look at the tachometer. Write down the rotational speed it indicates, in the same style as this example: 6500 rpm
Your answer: 3500 rpm
